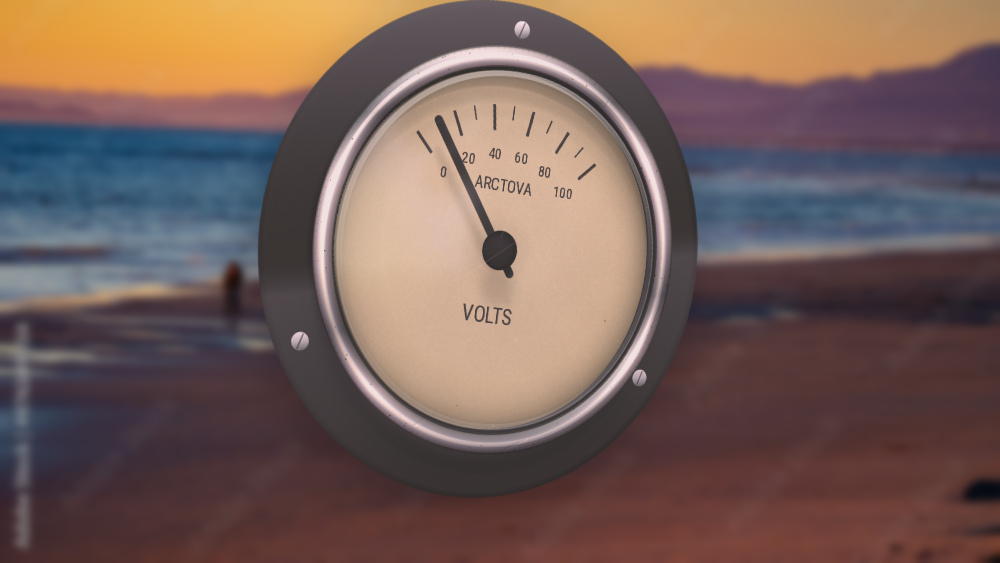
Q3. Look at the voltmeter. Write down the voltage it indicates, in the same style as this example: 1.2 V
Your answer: 10 V
